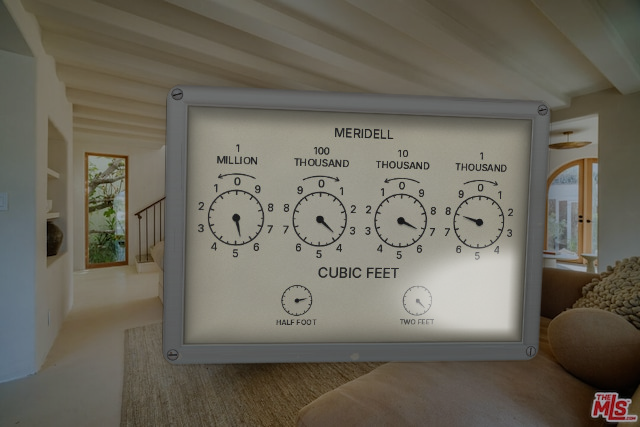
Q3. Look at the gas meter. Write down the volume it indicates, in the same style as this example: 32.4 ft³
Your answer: 536800 ft³
